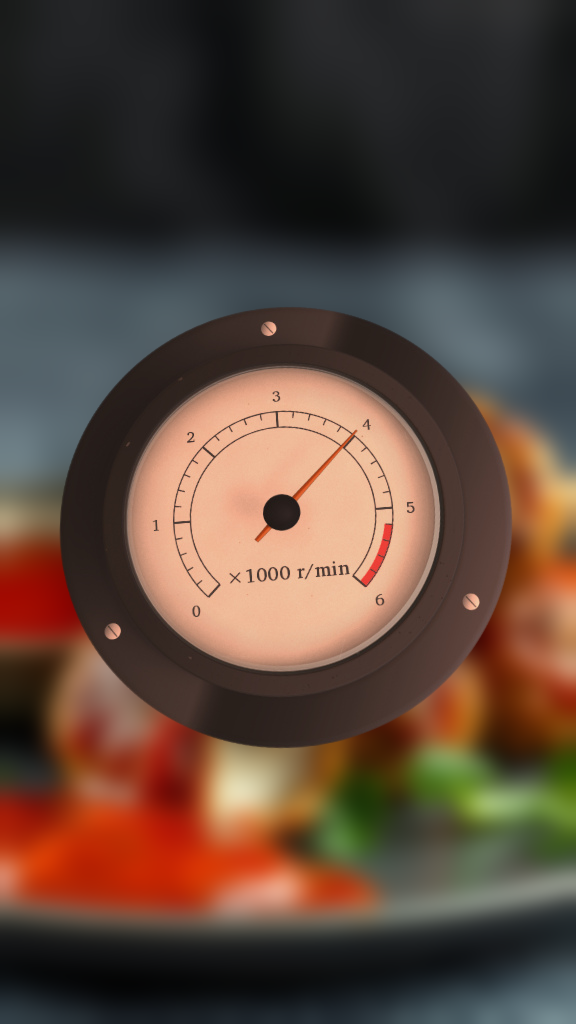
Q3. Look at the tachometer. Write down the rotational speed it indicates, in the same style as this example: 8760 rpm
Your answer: 4000 rpm
